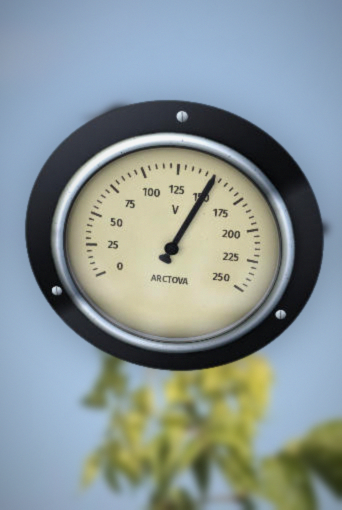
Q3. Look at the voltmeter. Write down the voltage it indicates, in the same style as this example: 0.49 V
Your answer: 150 V
